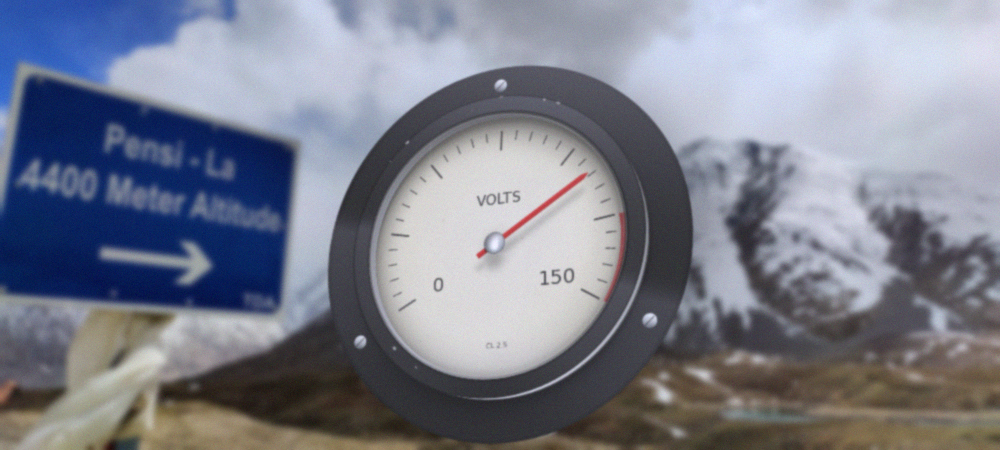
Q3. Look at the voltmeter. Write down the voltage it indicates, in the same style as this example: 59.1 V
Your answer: 110 V
